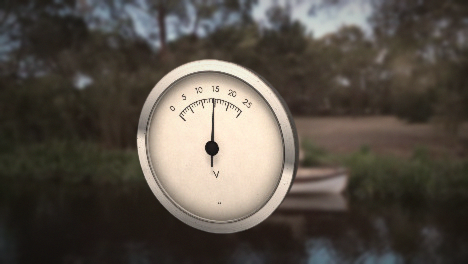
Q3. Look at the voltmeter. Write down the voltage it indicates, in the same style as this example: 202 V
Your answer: 15 V
